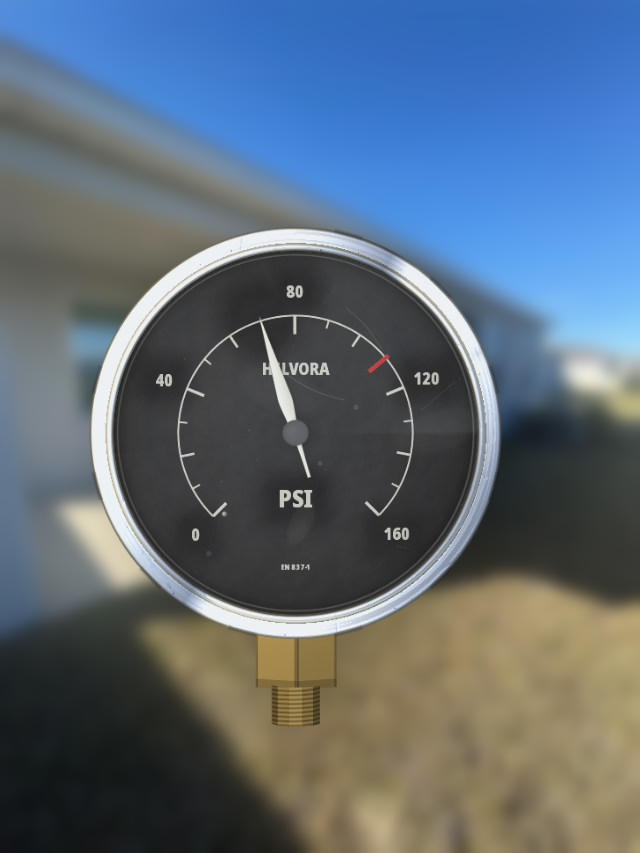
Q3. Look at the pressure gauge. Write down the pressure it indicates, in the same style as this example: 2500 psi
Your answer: 70 psi
